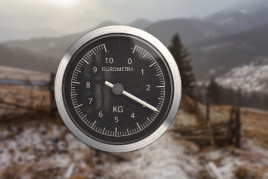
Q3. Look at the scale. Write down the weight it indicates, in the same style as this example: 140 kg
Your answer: 3 kg
